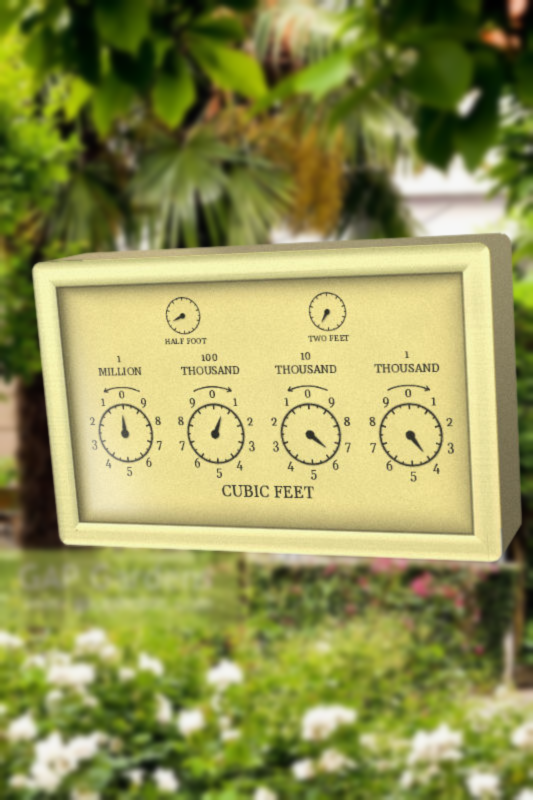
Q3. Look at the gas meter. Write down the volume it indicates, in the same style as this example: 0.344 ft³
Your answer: 6400 ft³
